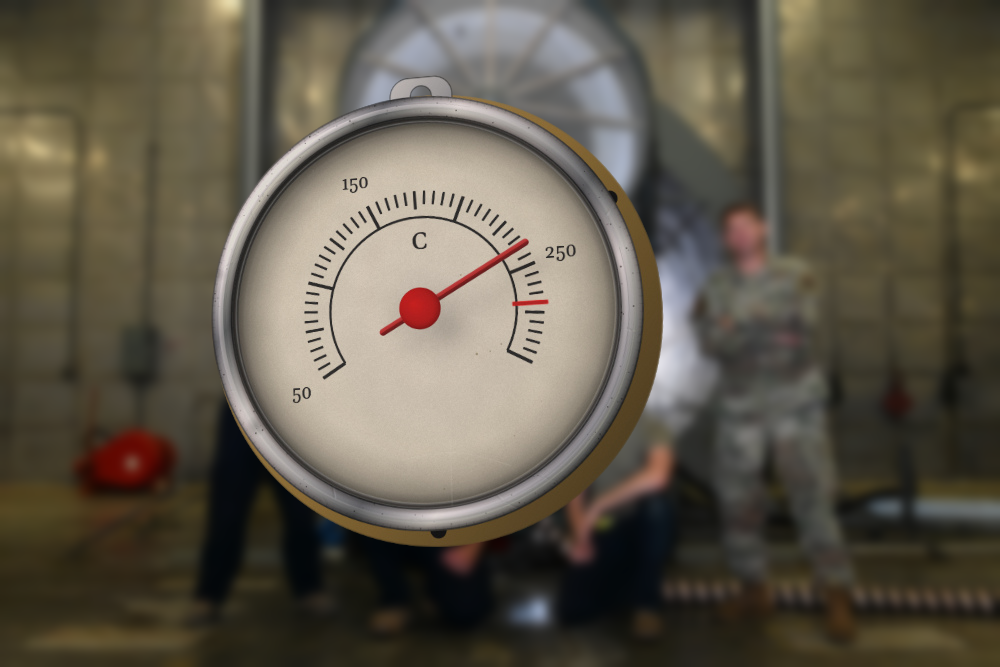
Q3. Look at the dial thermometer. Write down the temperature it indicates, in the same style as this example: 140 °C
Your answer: 240 °C
